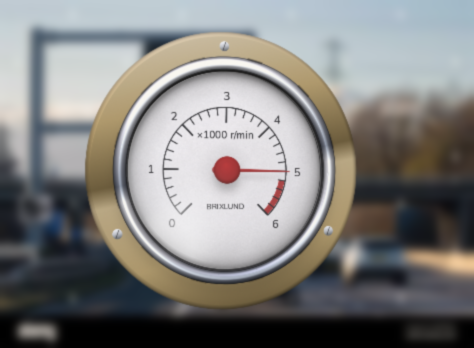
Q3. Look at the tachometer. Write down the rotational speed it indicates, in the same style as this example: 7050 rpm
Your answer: 5000 rpm
